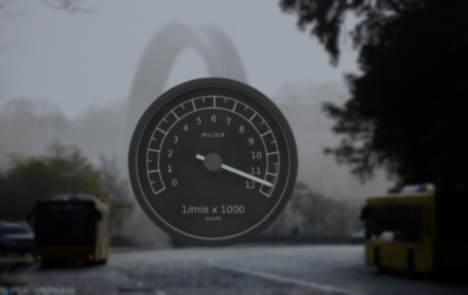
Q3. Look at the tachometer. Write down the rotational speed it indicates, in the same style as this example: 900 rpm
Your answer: 11500 rpm
